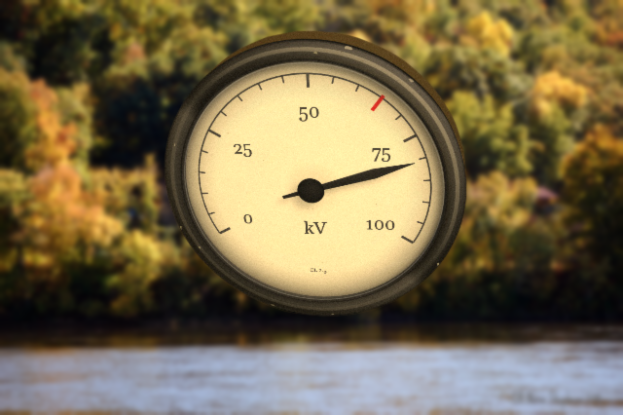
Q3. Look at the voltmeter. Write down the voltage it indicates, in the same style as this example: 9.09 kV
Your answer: 80 kV
